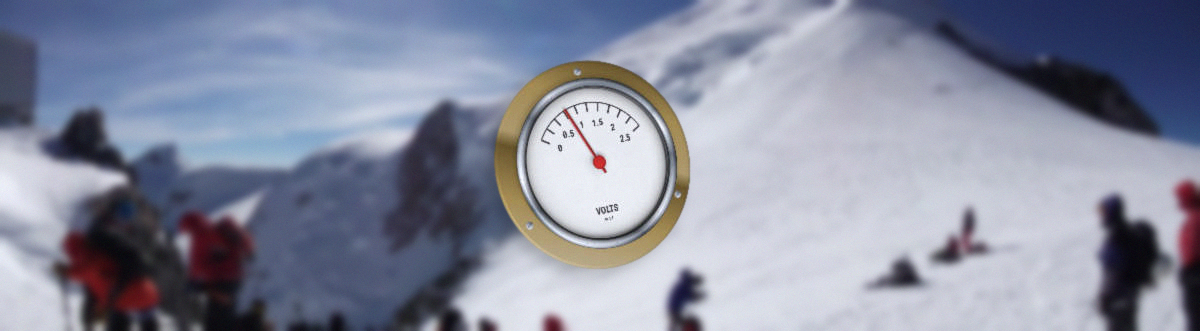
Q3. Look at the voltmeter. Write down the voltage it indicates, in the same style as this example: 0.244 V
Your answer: 0.75 V
